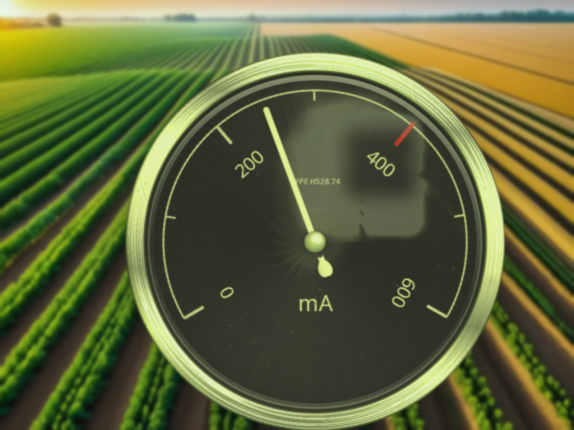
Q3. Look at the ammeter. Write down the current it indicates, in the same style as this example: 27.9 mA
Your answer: 250 mA
